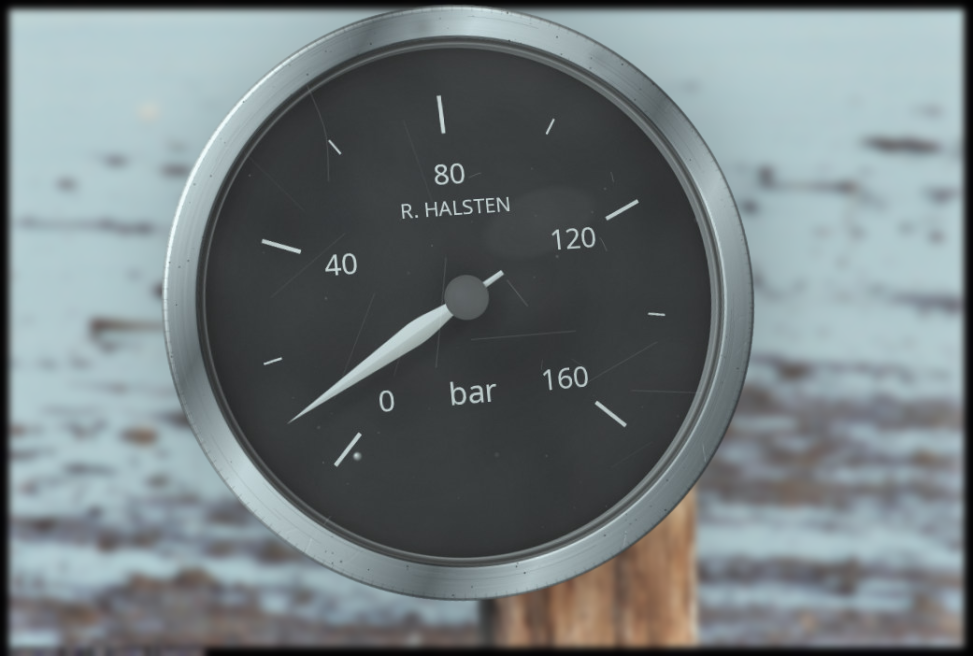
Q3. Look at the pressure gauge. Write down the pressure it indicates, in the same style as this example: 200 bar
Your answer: 10 bar
